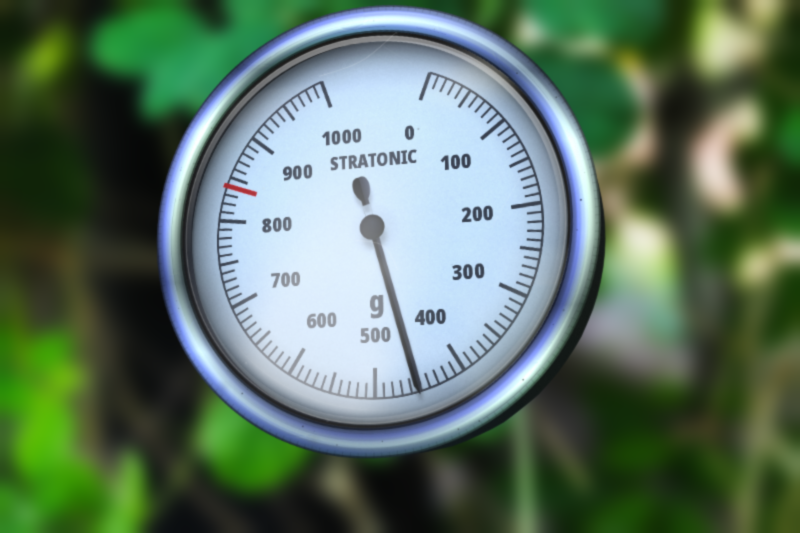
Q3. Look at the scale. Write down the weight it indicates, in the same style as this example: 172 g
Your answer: 450 g
